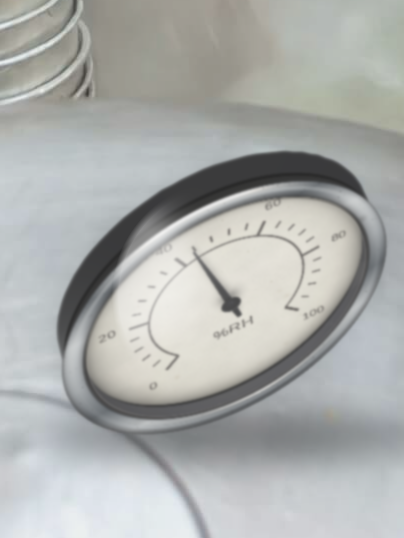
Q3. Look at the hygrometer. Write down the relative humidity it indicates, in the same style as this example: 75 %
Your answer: 44 %
